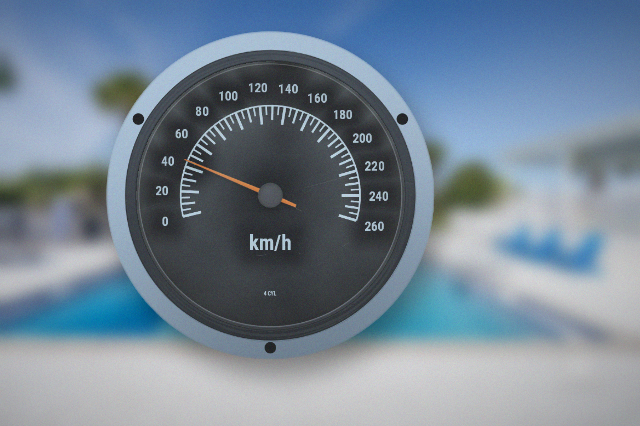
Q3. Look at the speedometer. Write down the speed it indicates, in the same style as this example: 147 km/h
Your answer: 45 km/h
